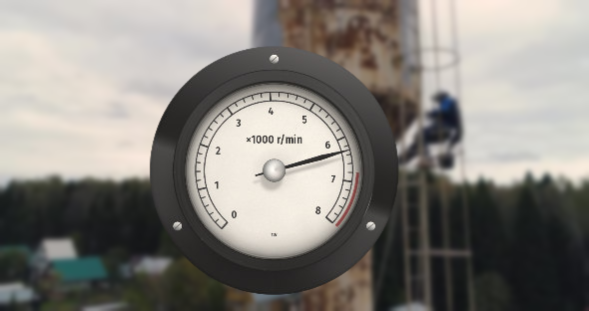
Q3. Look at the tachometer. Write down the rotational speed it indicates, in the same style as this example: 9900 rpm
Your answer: 6300 rpm
